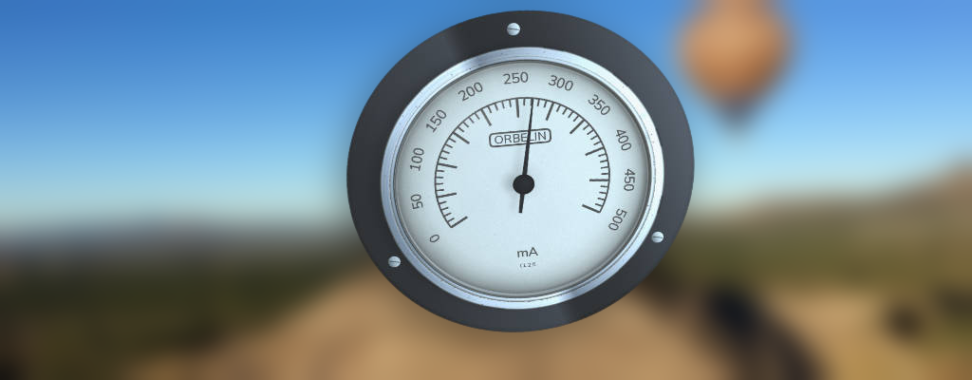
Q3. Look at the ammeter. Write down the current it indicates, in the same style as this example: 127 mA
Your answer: 270 mA
